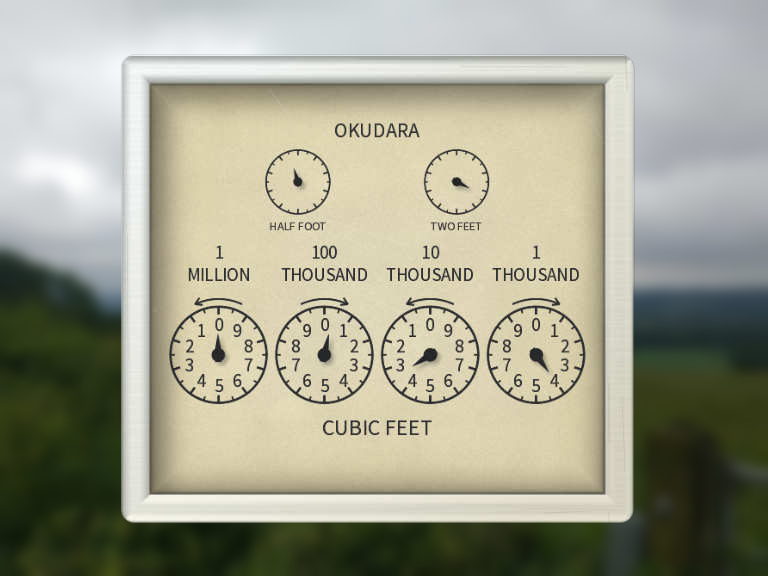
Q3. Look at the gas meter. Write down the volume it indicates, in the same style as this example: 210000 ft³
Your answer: 3400 ft³
